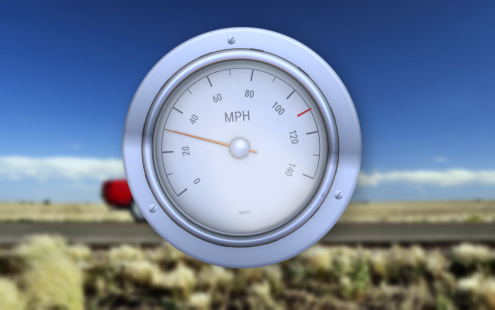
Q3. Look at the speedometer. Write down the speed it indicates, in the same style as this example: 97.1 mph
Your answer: 30 mph
